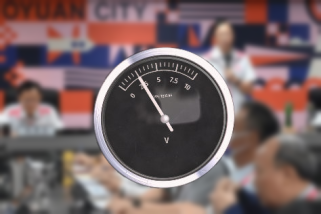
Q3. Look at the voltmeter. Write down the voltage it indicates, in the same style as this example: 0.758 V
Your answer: 2.5 V
